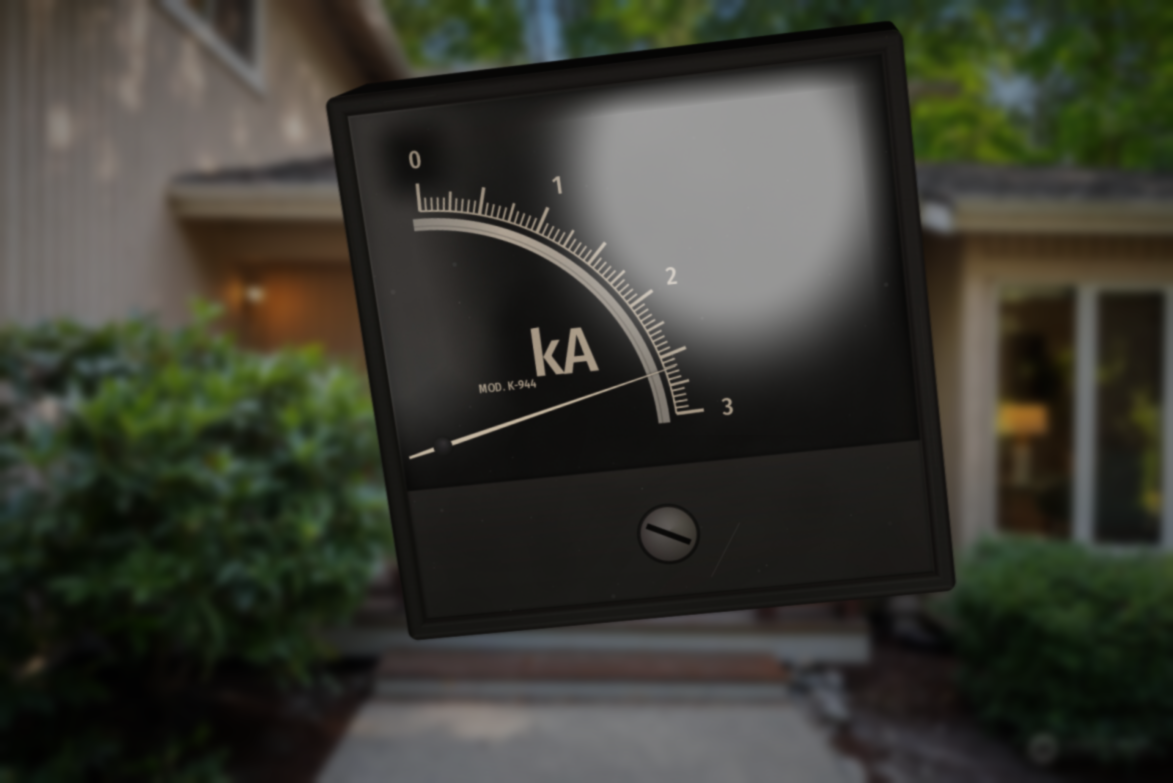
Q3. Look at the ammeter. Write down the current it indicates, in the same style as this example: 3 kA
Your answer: 2.6 kA
